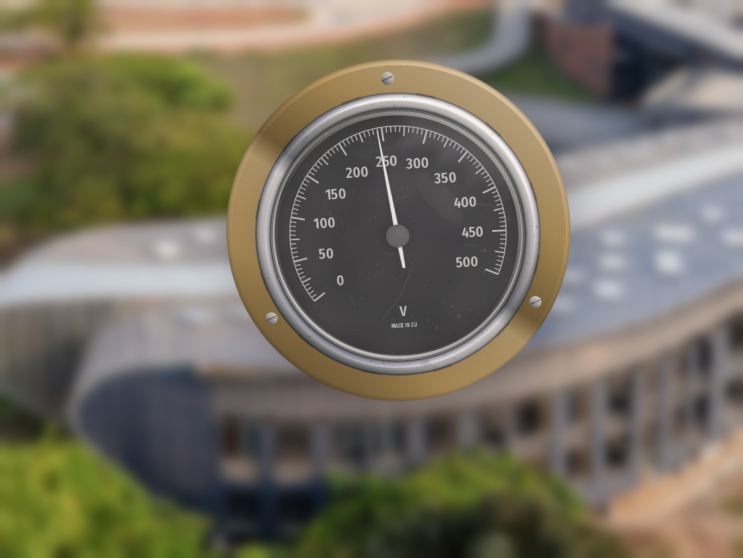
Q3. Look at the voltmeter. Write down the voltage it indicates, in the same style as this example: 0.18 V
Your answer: 245 V
